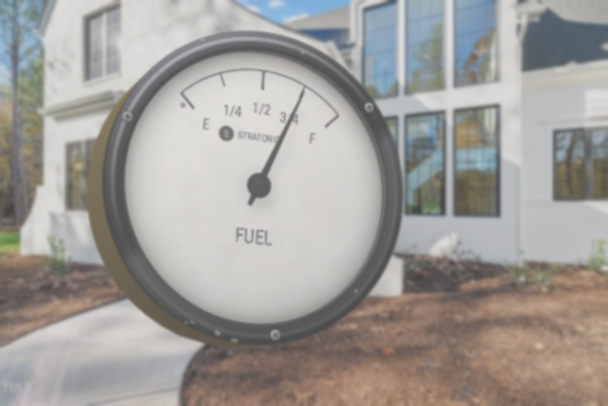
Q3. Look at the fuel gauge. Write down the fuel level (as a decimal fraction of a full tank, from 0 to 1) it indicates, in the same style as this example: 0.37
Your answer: 0.75
